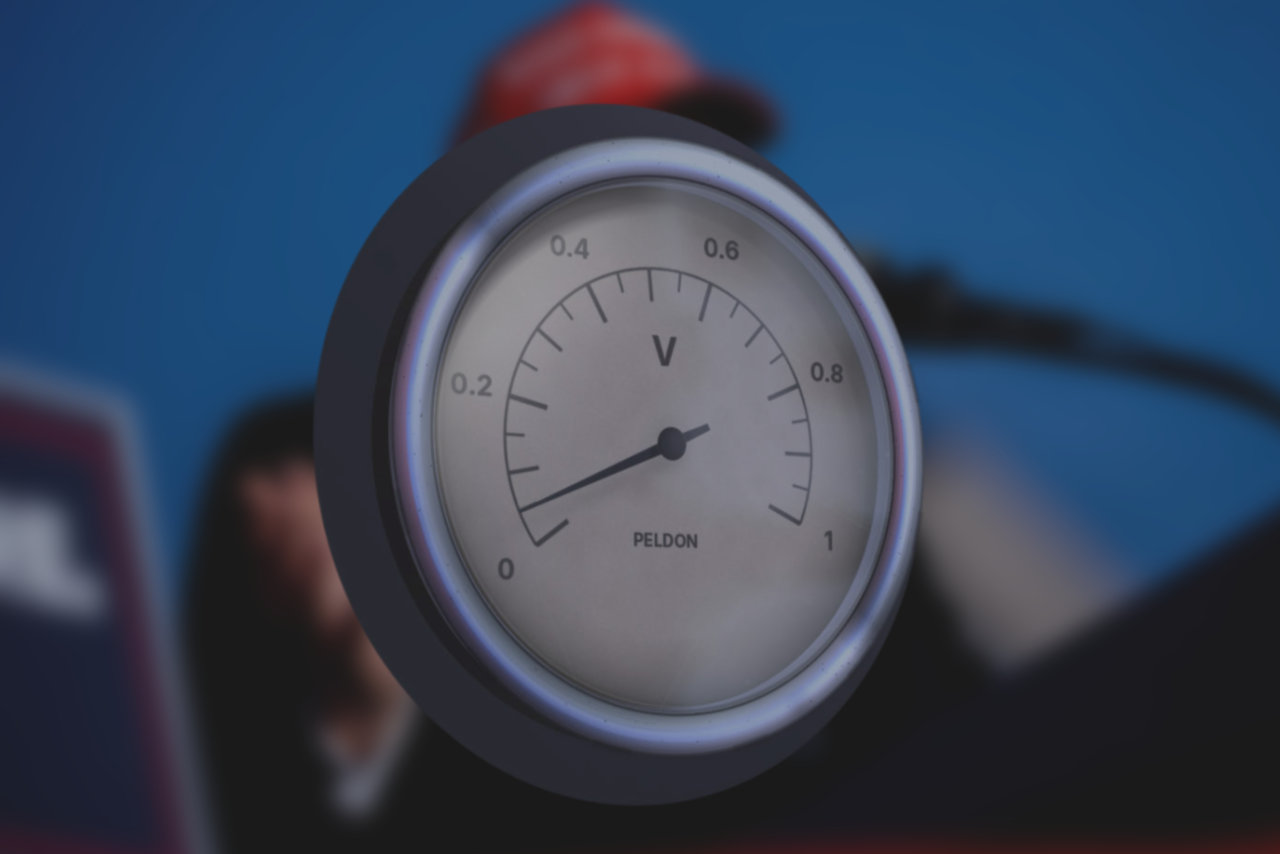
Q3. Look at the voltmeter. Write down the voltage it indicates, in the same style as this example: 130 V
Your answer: 0.05 V
